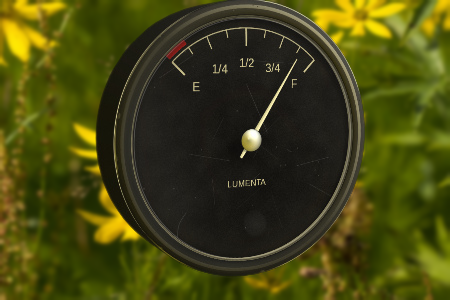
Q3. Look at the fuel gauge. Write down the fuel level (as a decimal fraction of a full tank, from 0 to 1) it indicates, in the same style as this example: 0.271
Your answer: 0.875
